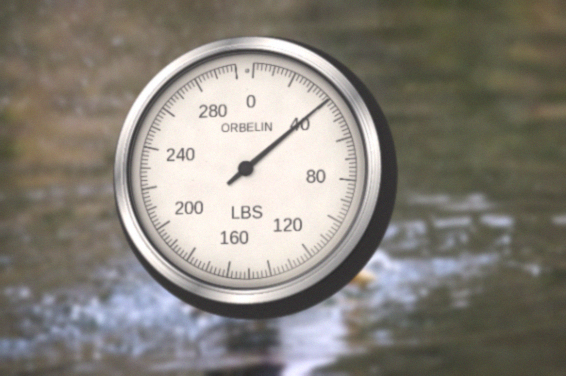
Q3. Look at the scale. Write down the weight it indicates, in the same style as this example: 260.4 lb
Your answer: 40 lb
